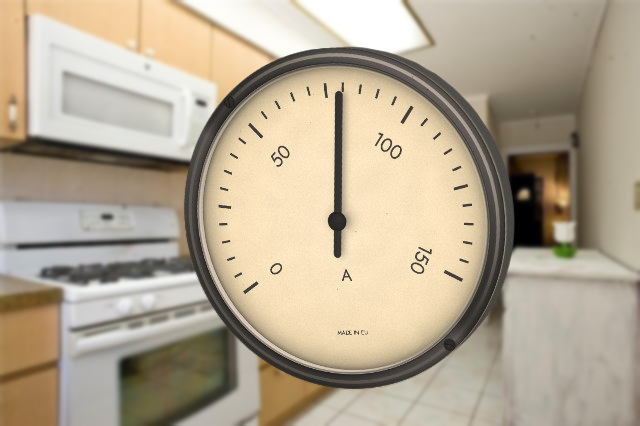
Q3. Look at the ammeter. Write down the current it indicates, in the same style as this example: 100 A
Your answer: 80 A
